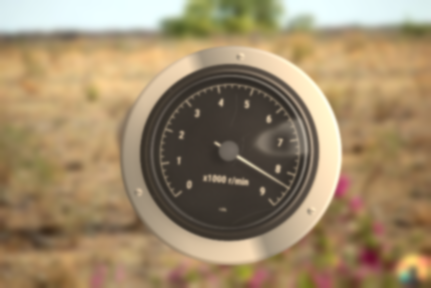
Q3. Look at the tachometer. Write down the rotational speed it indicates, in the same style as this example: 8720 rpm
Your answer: 8400 rpm
